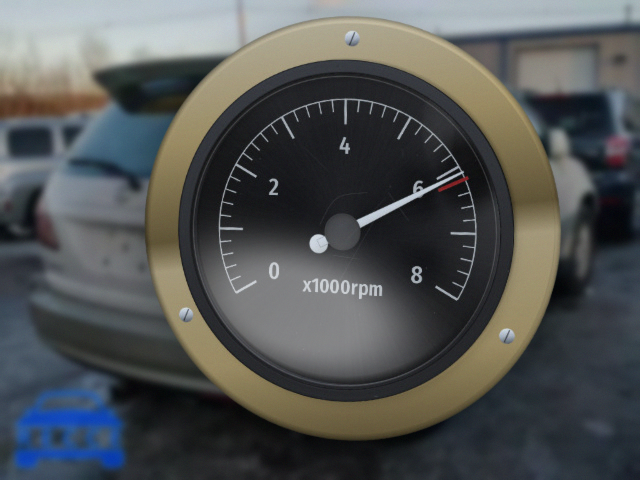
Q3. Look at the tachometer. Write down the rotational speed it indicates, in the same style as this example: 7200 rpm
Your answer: 6100 rpm
